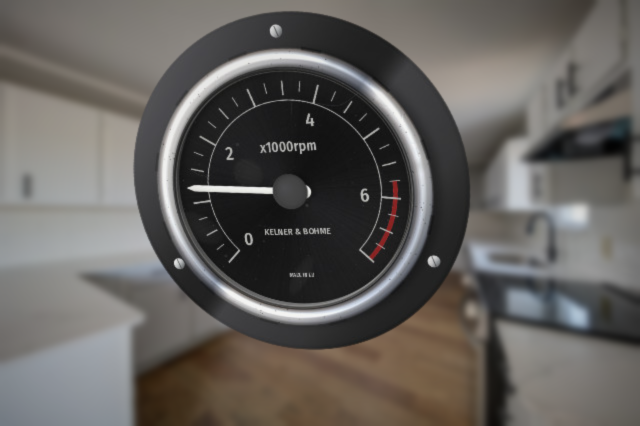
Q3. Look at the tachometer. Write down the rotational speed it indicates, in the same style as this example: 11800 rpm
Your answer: 1250 rpm
